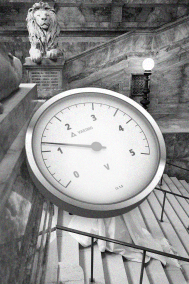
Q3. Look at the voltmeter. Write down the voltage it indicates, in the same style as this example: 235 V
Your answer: 1.2 V
